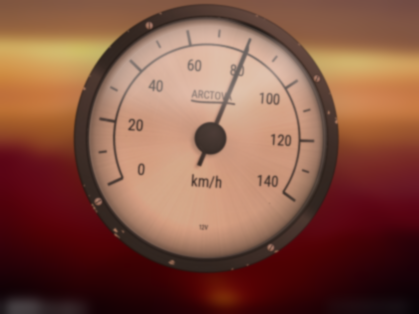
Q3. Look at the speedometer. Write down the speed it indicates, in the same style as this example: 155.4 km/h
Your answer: 80 km/h
